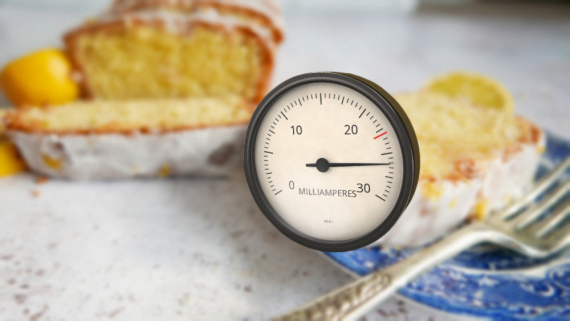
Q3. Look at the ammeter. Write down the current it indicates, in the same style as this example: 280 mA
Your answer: 26 mA
